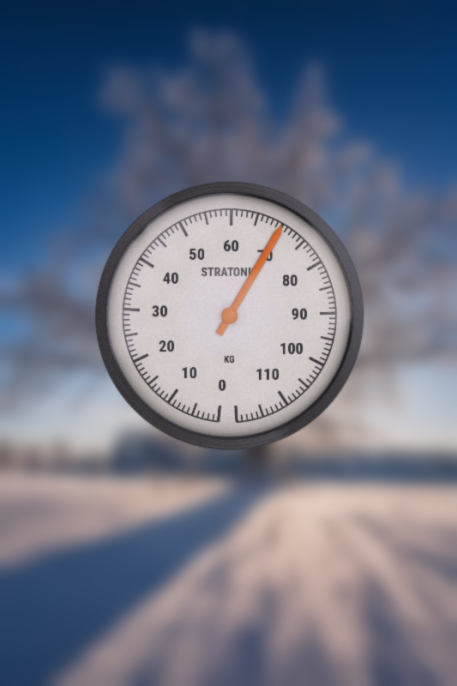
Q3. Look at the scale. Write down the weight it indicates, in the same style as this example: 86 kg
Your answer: 70 kg
